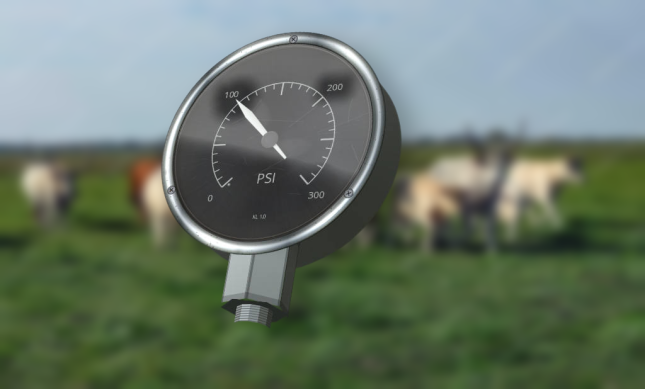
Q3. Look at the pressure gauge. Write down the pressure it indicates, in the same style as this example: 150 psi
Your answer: 100 psi
